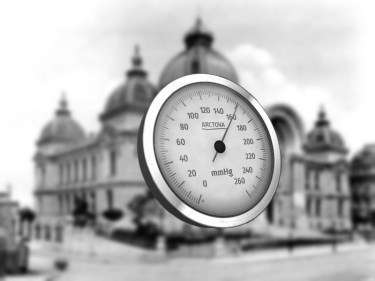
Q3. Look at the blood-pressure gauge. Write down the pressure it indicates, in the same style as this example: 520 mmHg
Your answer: 160 mmHg
